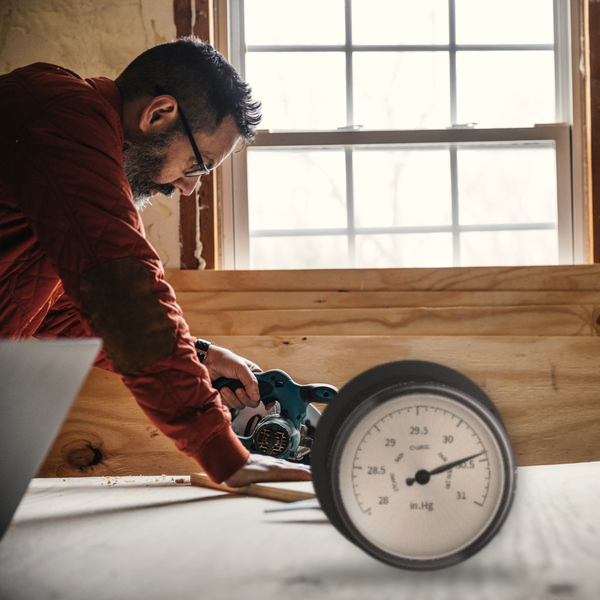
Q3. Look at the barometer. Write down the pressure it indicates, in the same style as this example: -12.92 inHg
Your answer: 30.4 inHg
